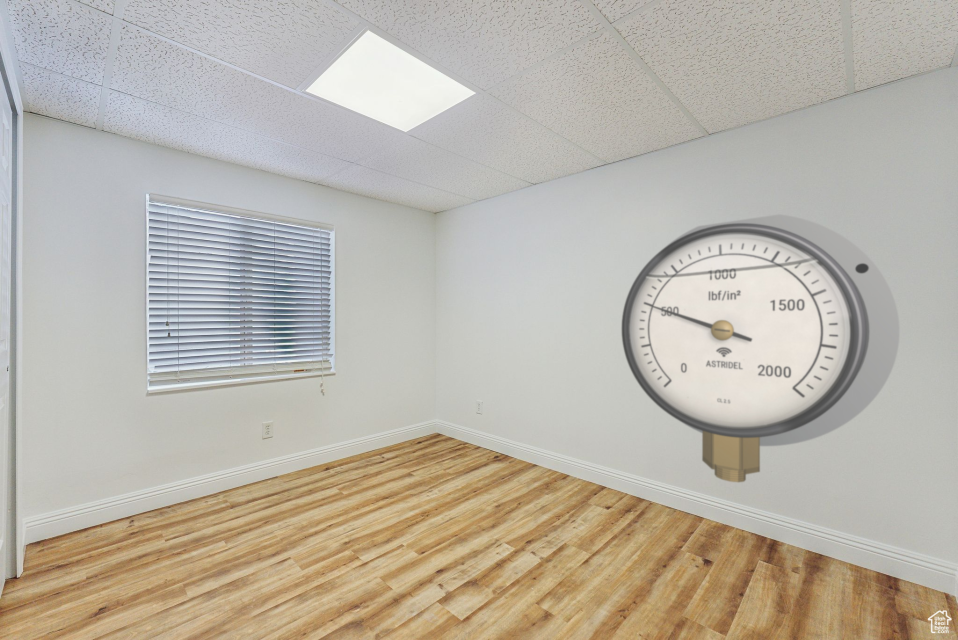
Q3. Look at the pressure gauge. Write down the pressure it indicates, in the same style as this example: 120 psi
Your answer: 500 psi
